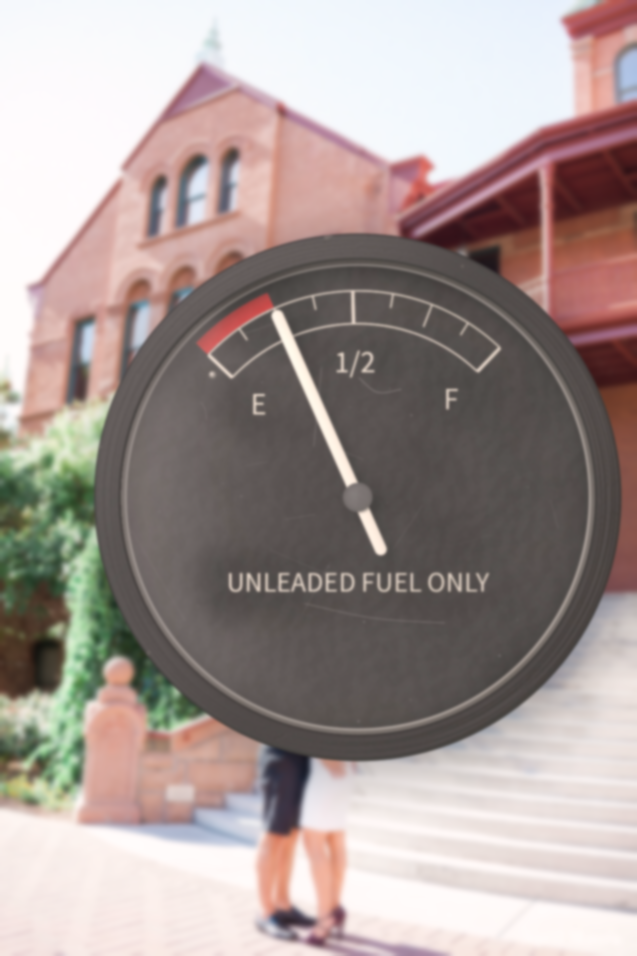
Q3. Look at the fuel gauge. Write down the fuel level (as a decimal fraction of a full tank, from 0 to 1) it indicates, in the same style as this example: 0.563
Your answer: 0.25
